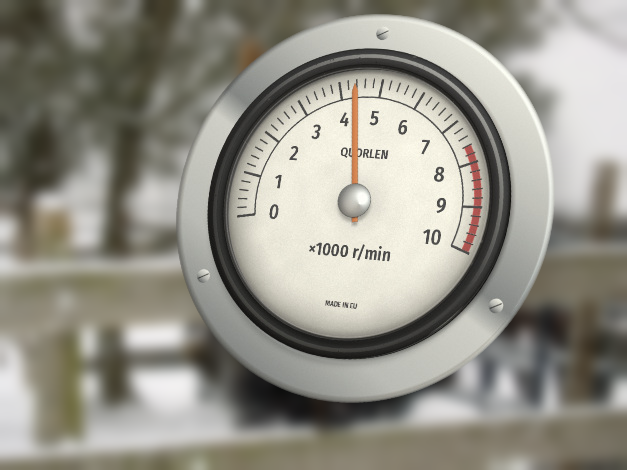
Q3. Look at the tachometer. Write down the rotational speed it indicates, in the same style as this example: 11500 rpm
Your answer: 4400 rpm
